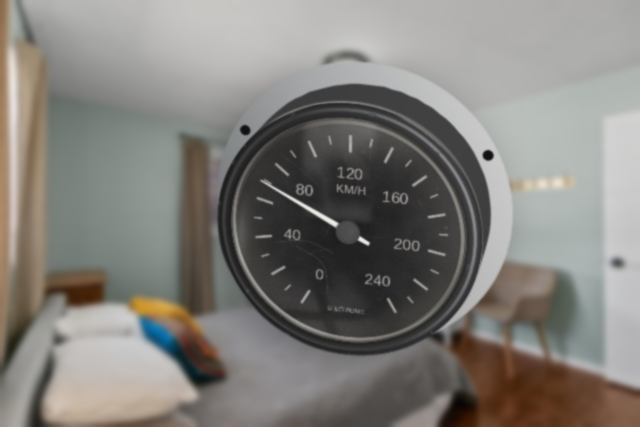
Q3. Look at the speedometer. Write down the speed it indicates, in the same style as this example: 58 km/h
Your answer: 70 km/h
